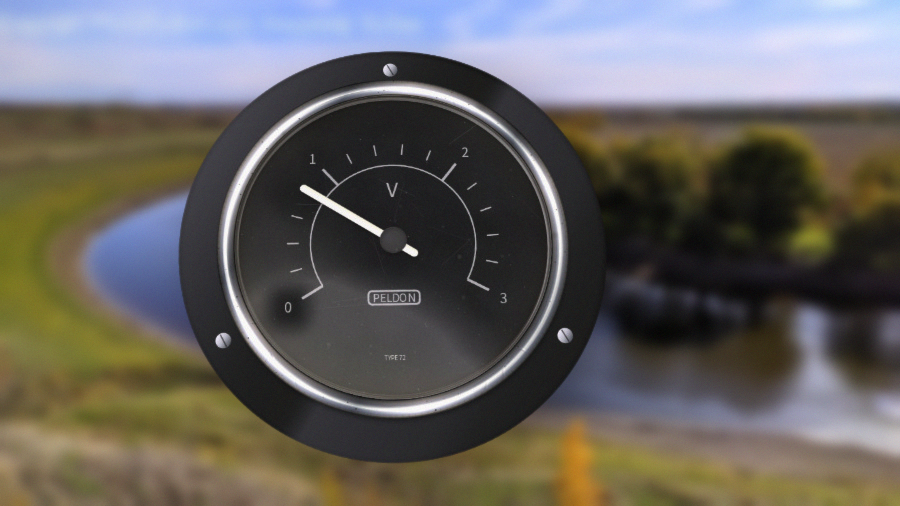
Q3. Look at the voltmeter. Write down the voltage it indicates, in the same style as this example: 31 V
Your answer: 0.8 V
